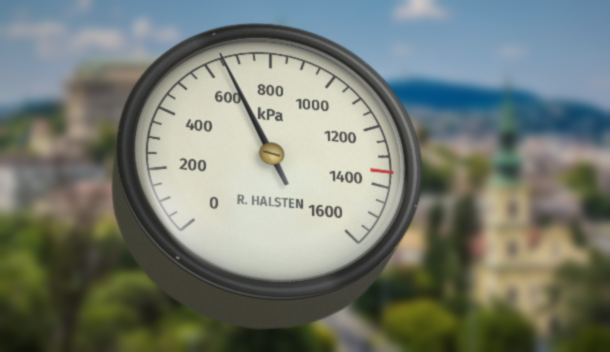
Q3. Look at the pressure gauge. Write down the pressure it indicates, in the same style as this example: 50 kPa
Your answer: 650 kPa
